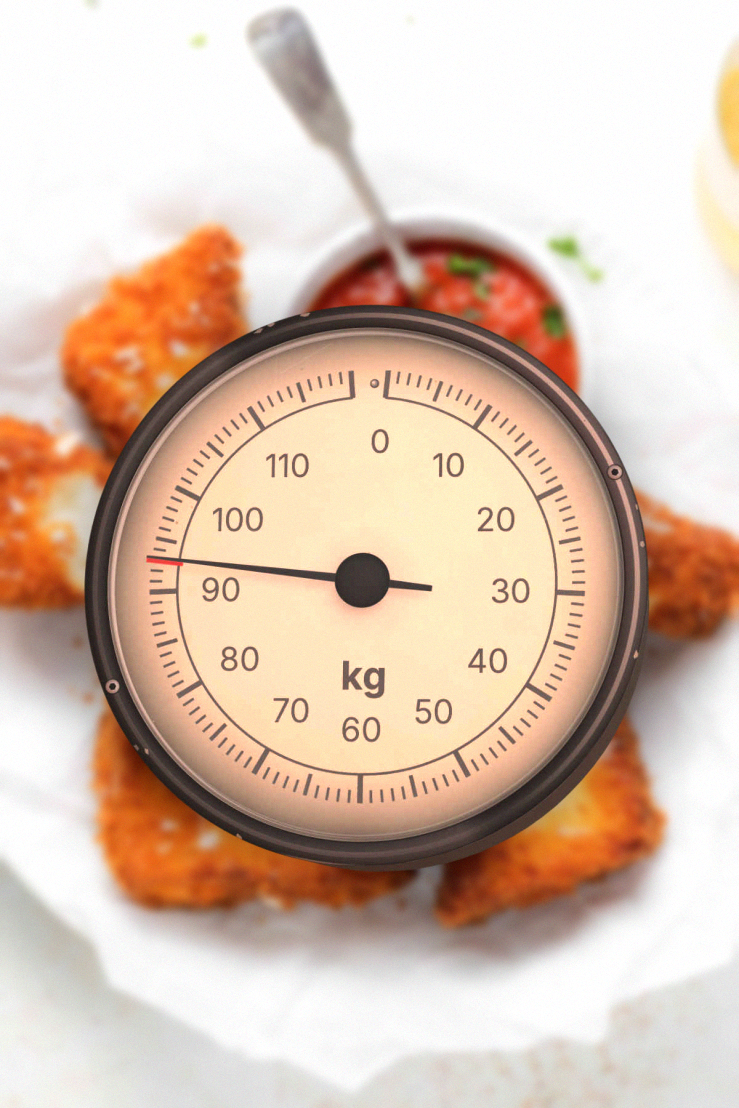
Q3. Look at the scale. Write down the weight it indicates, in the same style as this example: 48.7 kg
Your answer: 93 kg
